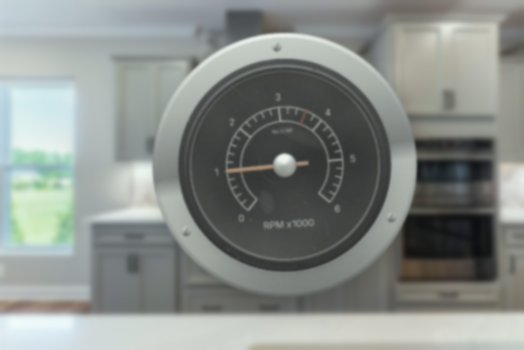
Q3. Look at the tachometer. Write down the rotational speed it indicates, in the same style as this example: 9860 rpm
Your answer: 1000 rpm
